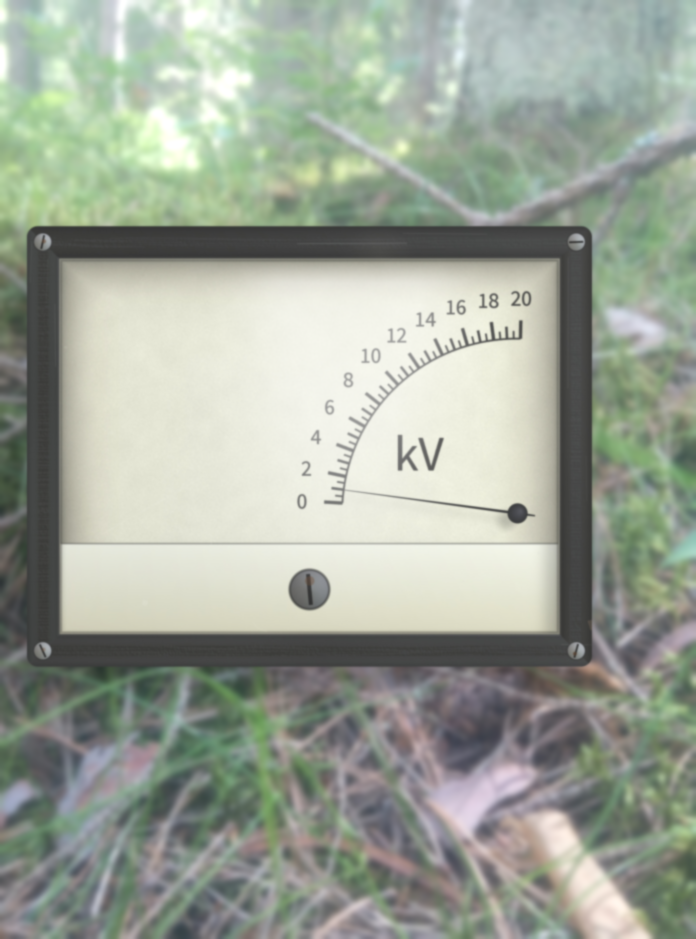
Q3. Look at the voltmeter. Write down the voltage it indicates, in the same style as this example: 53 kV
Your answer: 1 kV
